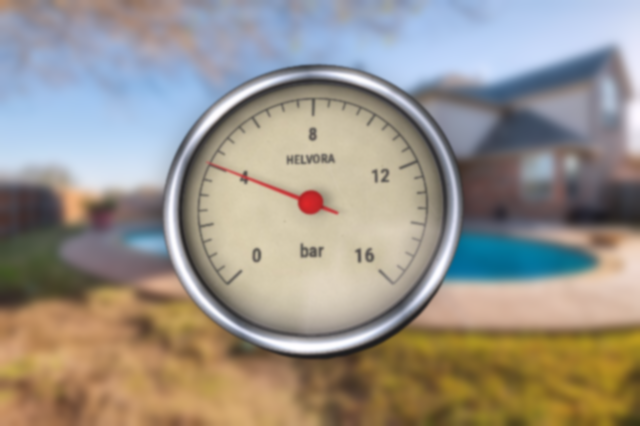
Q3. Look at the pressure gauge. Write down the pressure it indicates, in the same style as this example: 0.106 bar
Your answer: 4 bar
